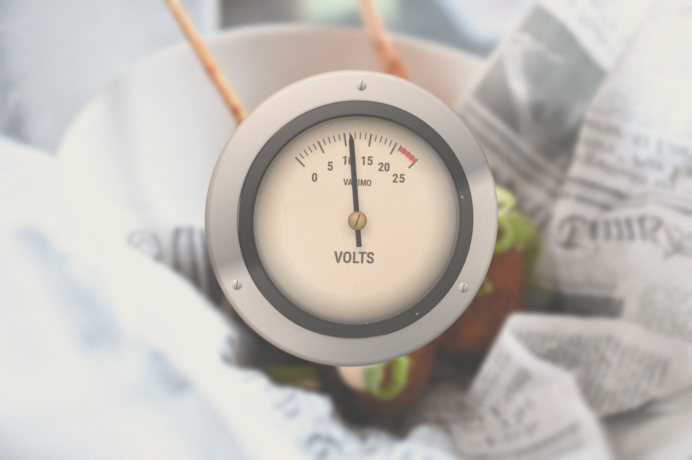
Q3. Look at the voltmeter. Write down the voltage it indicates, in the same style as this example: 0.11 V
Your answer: 11 V
